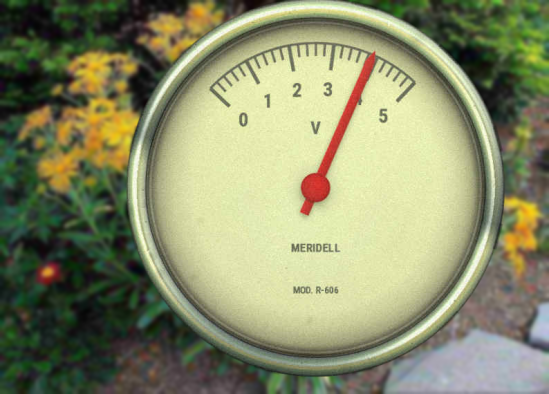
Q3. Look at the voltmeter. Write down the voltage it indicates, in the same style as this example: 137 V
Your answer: 3.9 V
